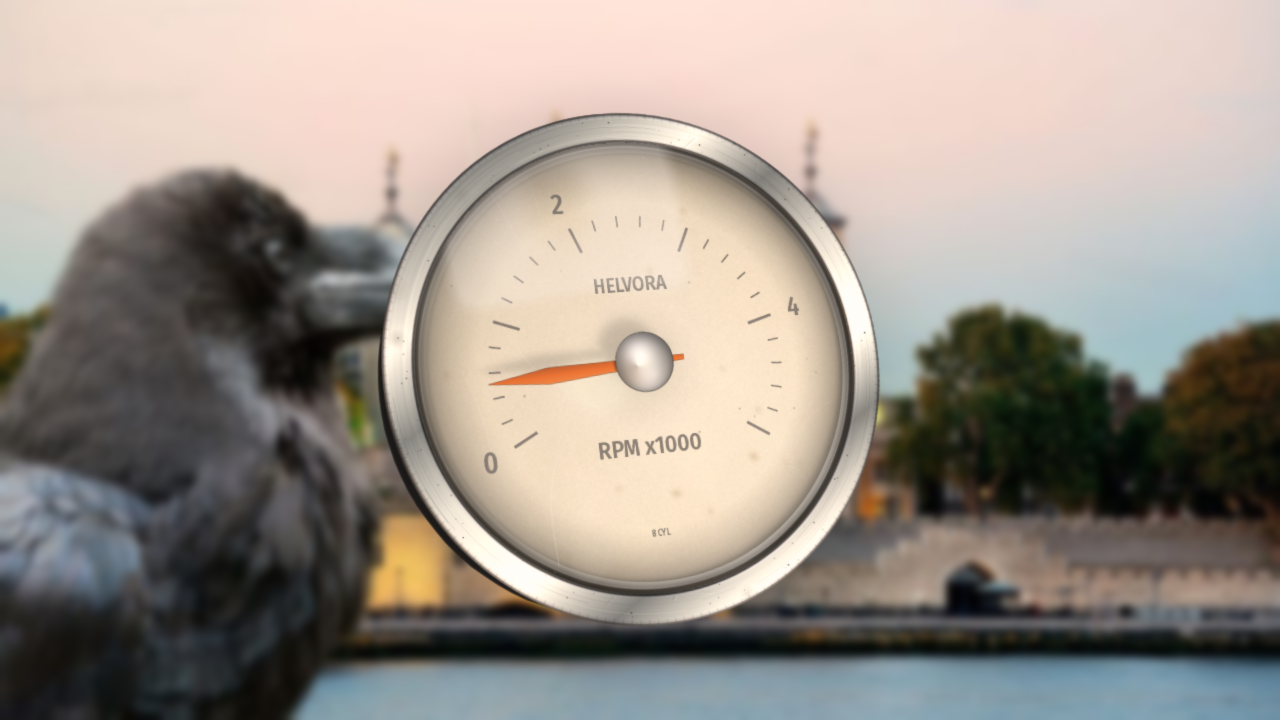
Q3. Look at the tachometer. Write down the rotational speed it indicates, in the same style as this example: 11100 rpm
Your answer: 500 rpm
